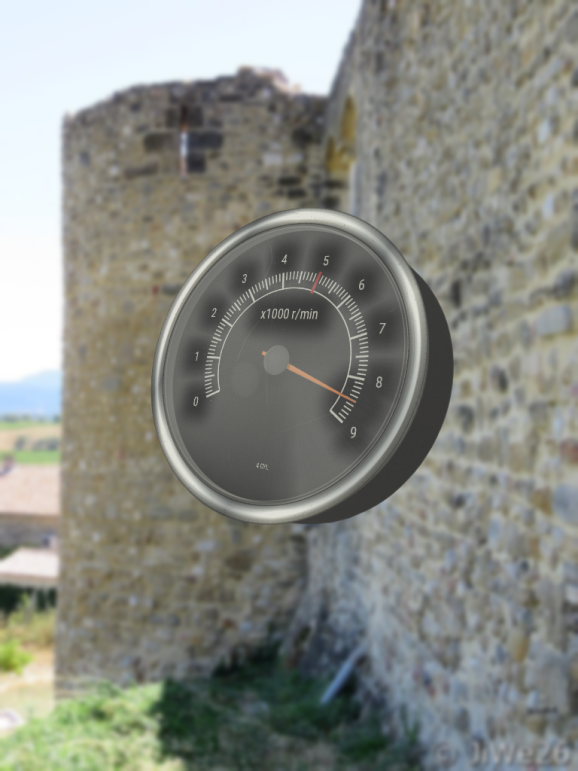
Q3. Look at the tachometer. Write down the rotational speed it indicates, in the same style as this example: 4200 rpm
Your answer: 8500 rpm
